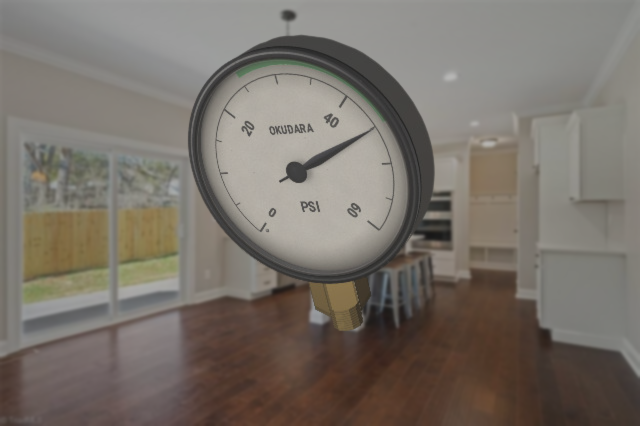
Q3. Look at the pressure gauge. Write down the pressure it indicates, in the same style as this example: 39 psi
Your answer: 45 psi
